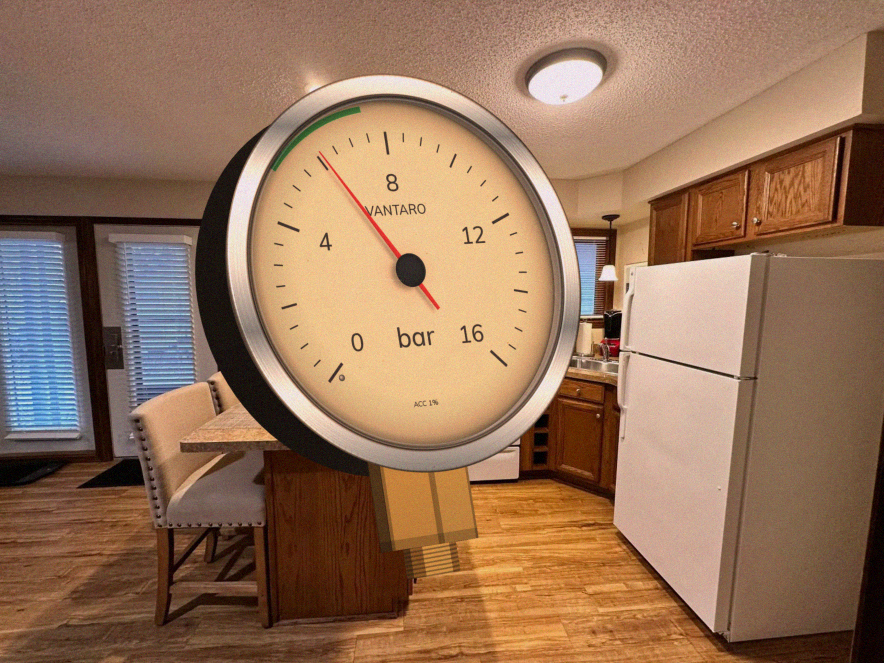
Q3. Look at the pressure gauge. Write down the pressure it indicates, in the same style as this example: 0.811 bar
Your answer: 6 bar
